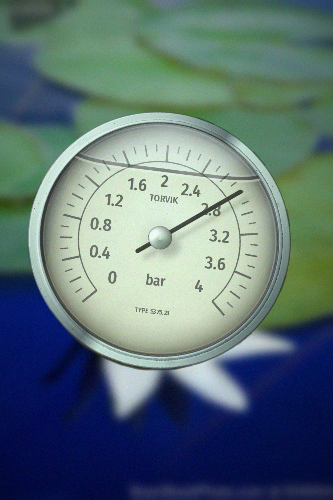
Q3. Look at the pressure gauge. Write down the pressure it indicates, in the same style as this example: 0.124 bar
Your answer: 2.8 bar
